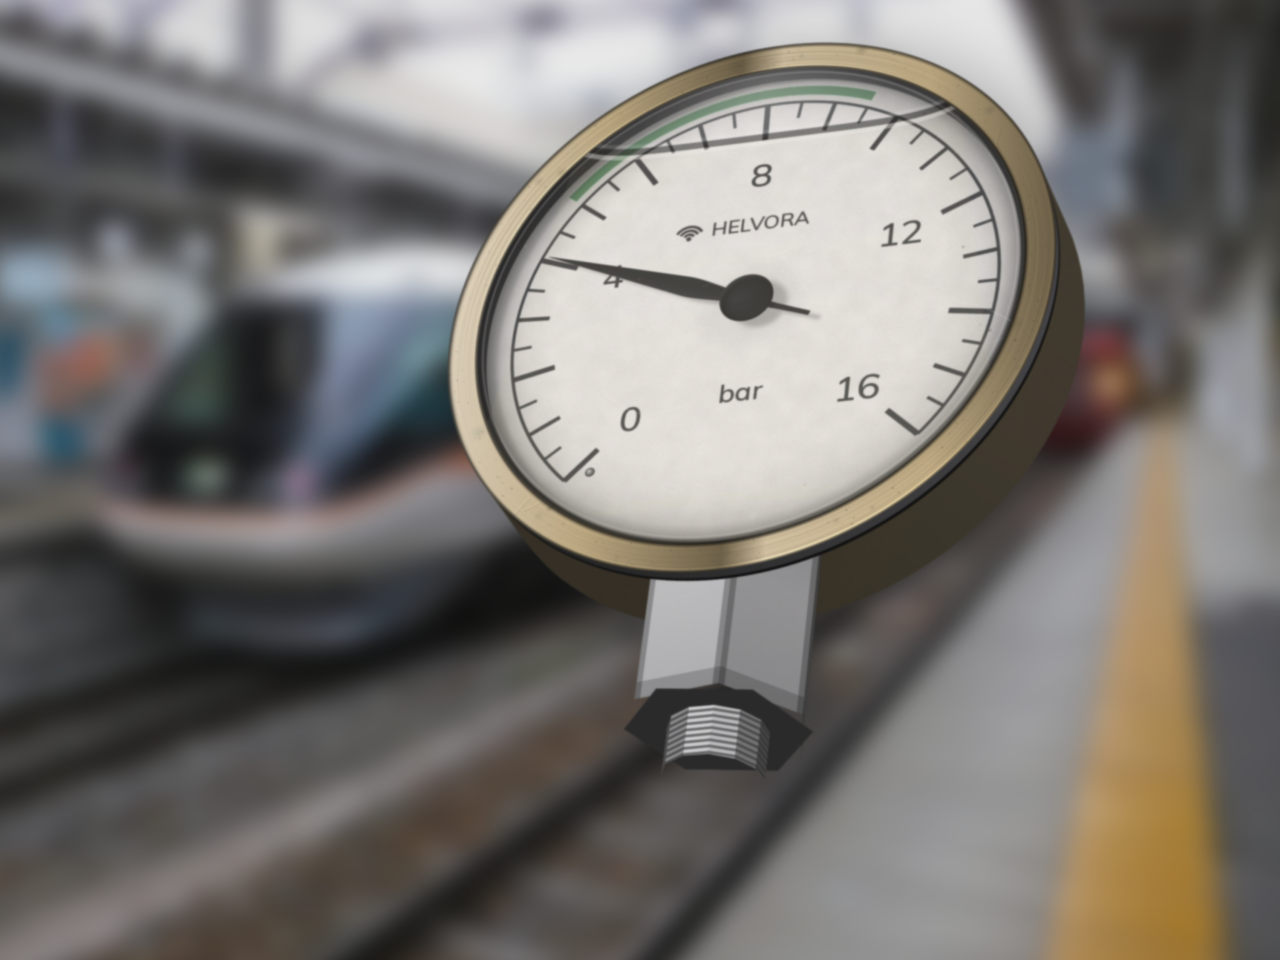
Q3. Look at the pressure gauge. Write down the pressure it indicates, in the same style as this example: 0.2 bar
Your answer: 4 bar
